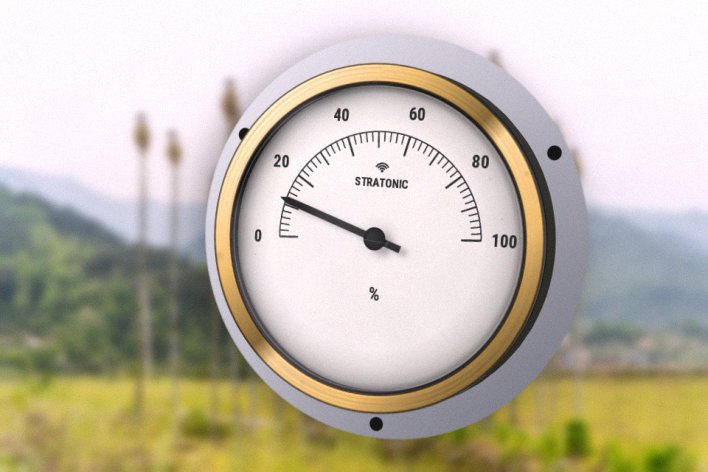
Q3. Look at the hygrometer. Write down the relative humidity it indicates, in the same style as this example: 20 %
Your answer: 12 %
